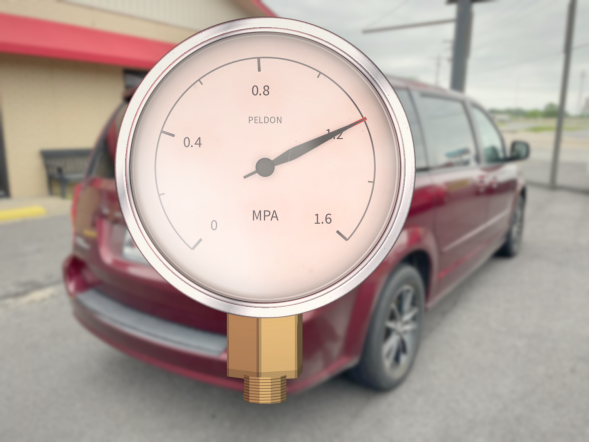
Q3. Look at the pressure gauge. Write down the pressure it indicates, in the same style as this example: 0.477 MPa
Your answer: 1.2 MPa
